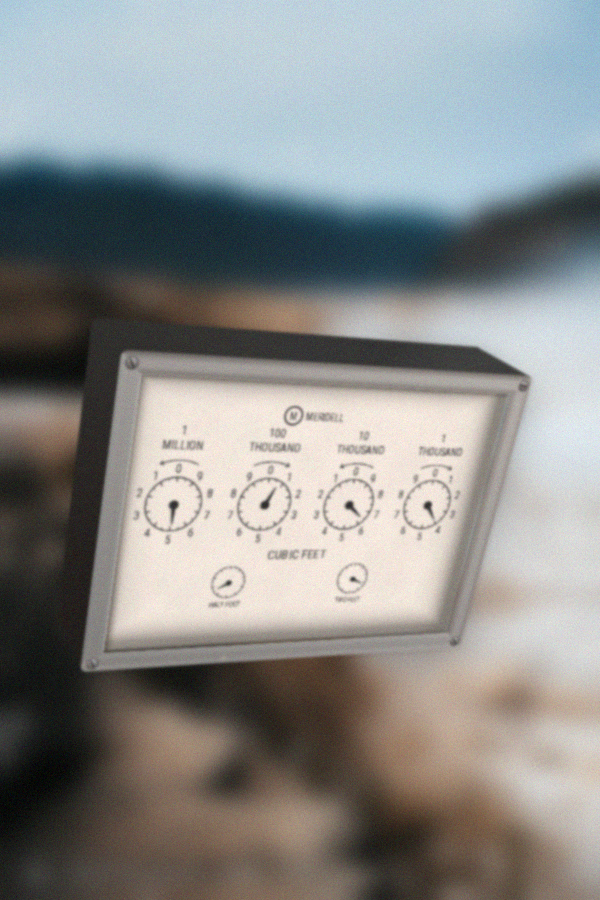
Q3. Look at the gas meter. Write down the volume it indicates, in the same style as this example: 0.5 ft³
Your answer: 506400 ft³
